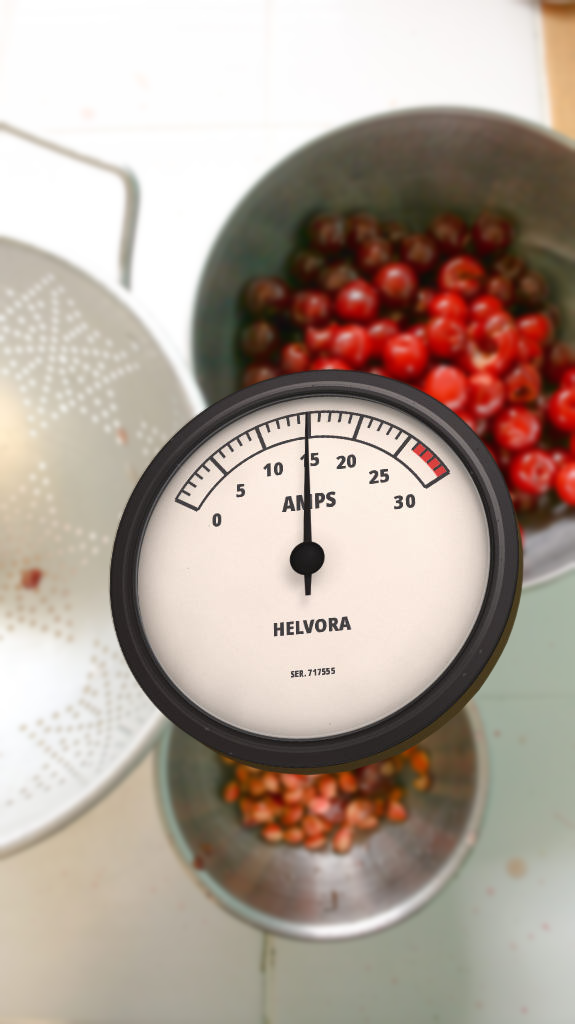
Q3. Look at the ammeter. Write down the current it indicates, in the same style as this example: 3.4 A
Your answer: 15 A
